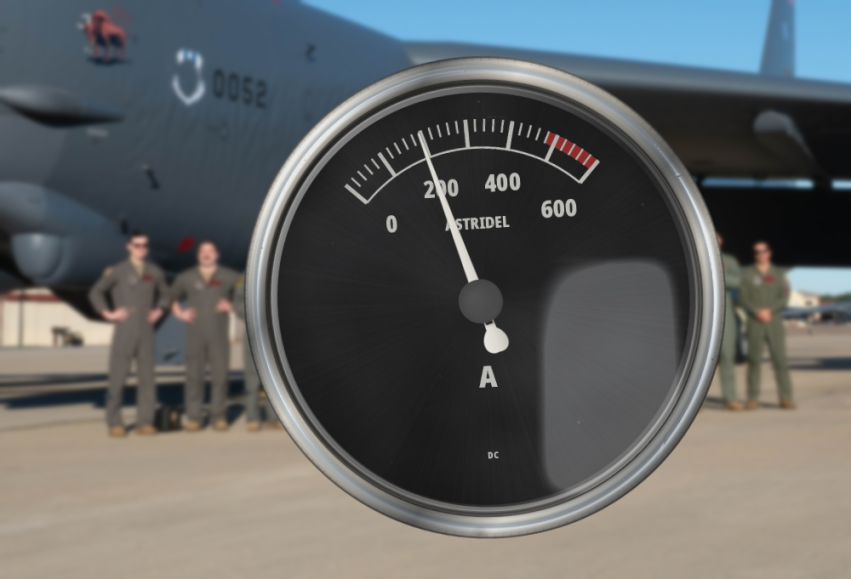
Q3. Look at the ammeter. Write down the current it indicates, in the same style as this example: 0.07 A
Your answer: 200 A
